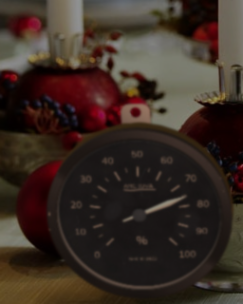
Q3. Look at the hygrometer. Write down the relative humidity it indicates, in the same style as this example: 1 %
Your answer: 75 %
